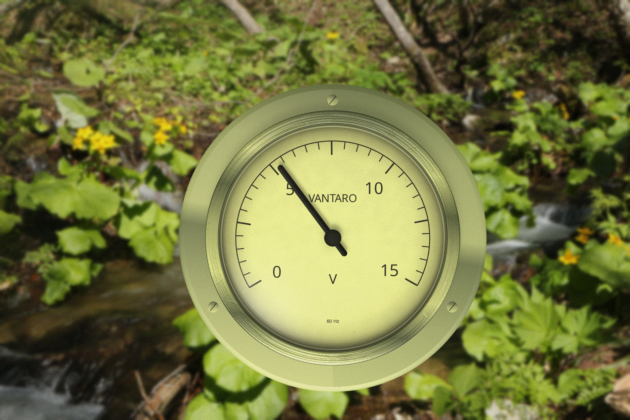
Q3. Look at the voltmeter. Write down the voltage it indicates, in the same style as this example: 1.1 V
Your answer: 5.25 V
